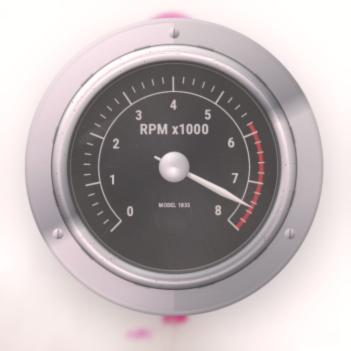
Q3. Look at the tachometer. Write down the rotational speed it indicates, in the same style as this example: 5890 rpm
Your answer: 7500 rpm
